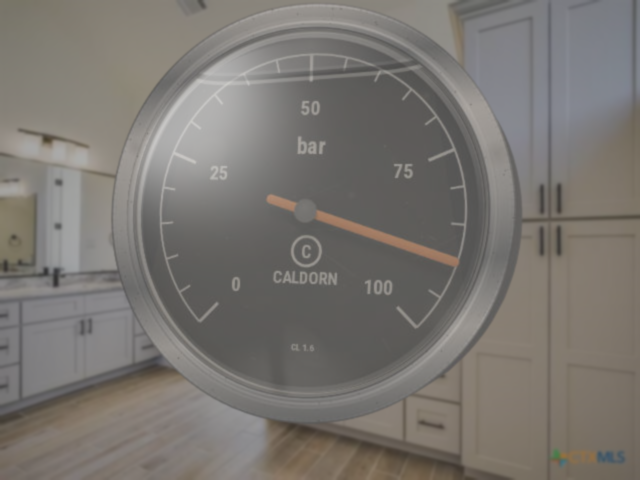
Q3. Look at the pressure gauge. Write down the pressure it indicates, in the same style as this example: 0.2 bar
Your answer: 90 bar
